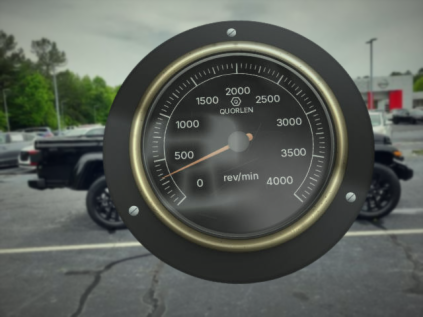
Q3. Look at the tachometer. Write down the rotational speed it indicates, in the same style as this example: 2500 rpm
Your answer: 300 rpm
